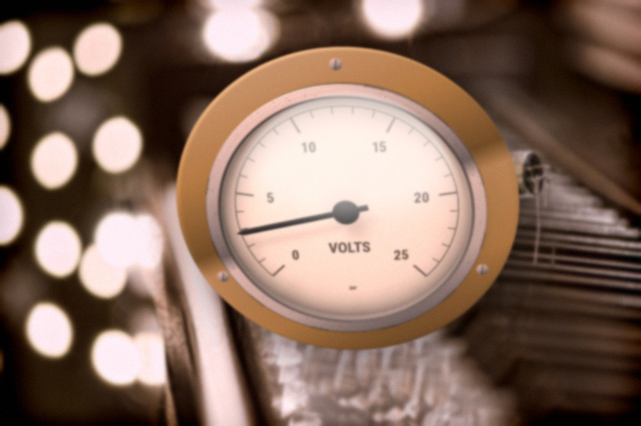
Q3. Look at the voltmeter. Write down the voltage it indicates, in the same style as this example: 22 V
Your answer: 3 V
